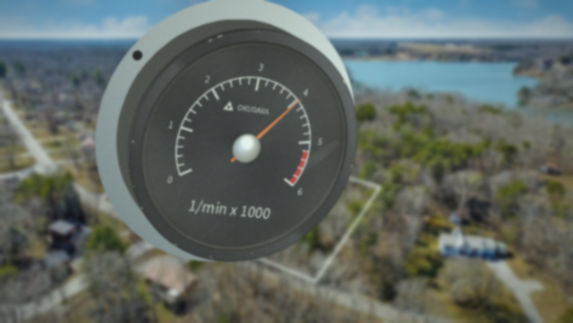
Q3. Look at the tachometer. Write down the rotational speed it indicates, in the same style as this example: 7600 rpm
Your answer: 4000 rpm
